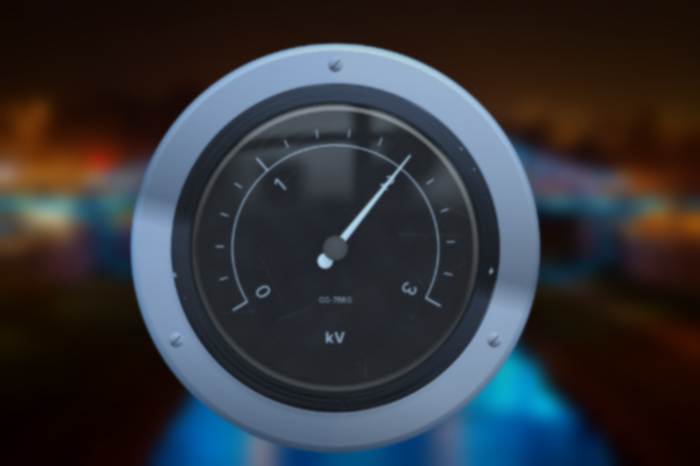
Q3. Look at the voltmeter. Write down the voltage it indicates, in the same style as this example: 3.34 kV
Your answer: 2 kV
